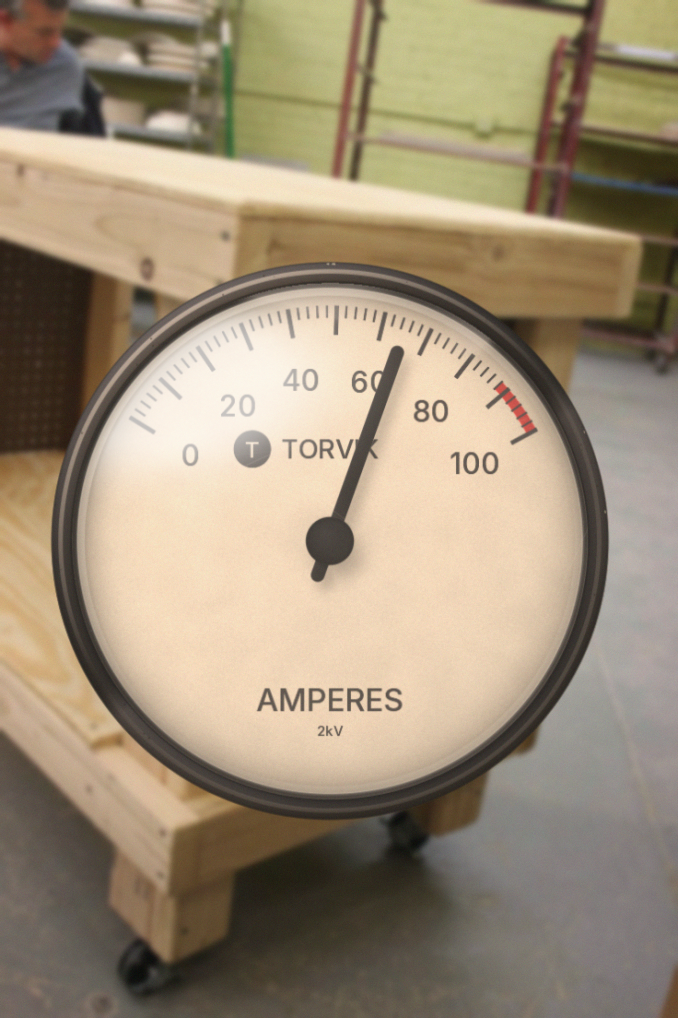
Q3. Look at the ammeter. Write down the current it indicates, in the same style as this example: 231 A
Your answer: 65 A
